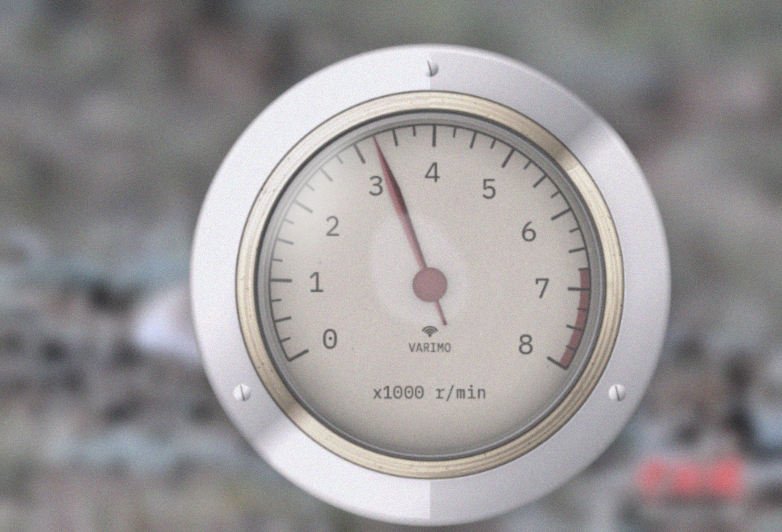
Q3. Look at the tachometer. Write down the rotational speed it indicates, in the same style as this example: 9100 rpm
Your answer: 3250 rpm
